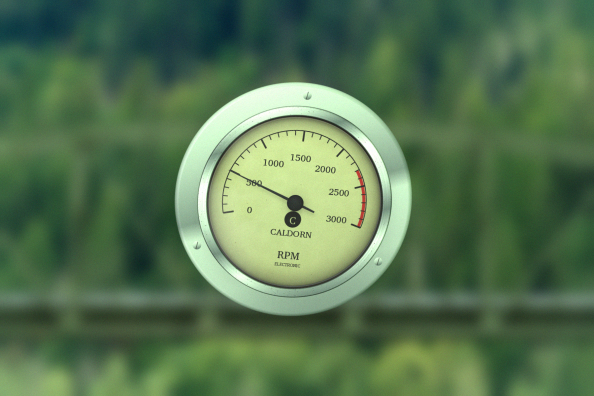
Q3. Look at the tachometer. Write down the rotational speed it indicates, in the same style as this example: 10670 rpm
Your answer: 500 rpm
